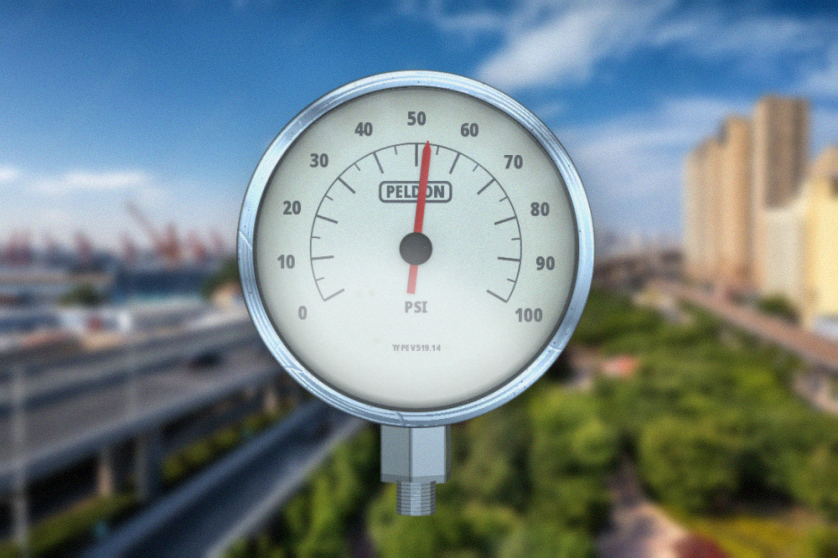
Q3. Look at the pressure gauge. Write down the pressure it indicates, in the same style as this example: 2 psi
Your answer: 52.5 psi
